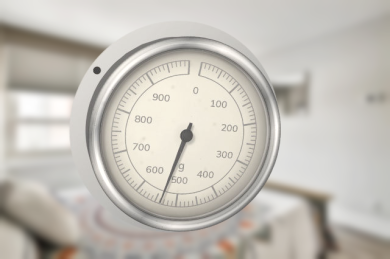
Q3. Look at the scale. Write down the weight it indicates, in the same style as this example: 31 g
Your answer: 540 g
